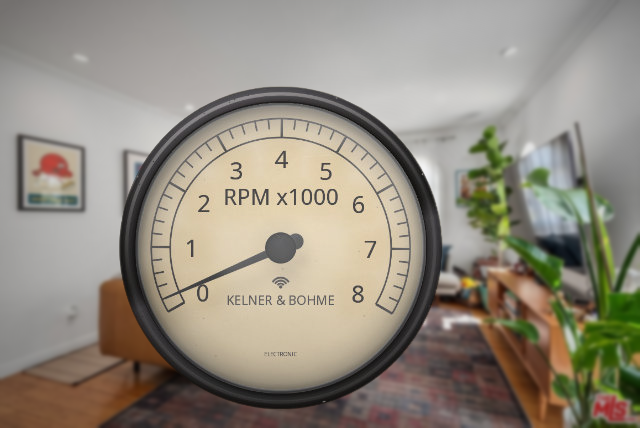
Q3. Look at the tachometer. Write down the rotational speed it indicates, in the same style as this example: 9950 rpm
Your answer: 200 rpm
